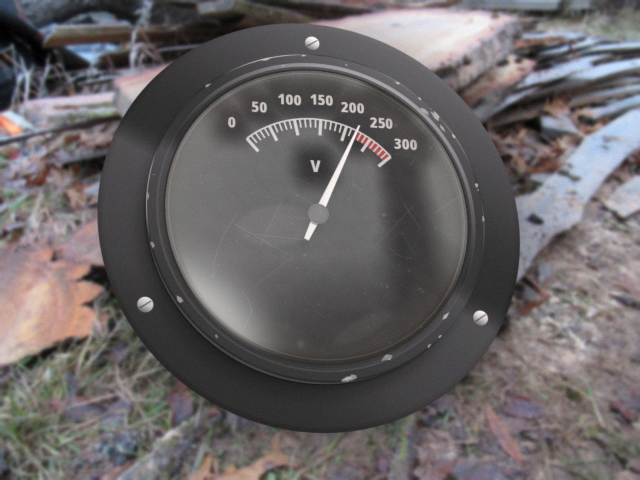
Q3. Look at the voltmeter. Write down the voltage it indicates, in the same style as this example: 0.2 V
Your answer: 220 V
